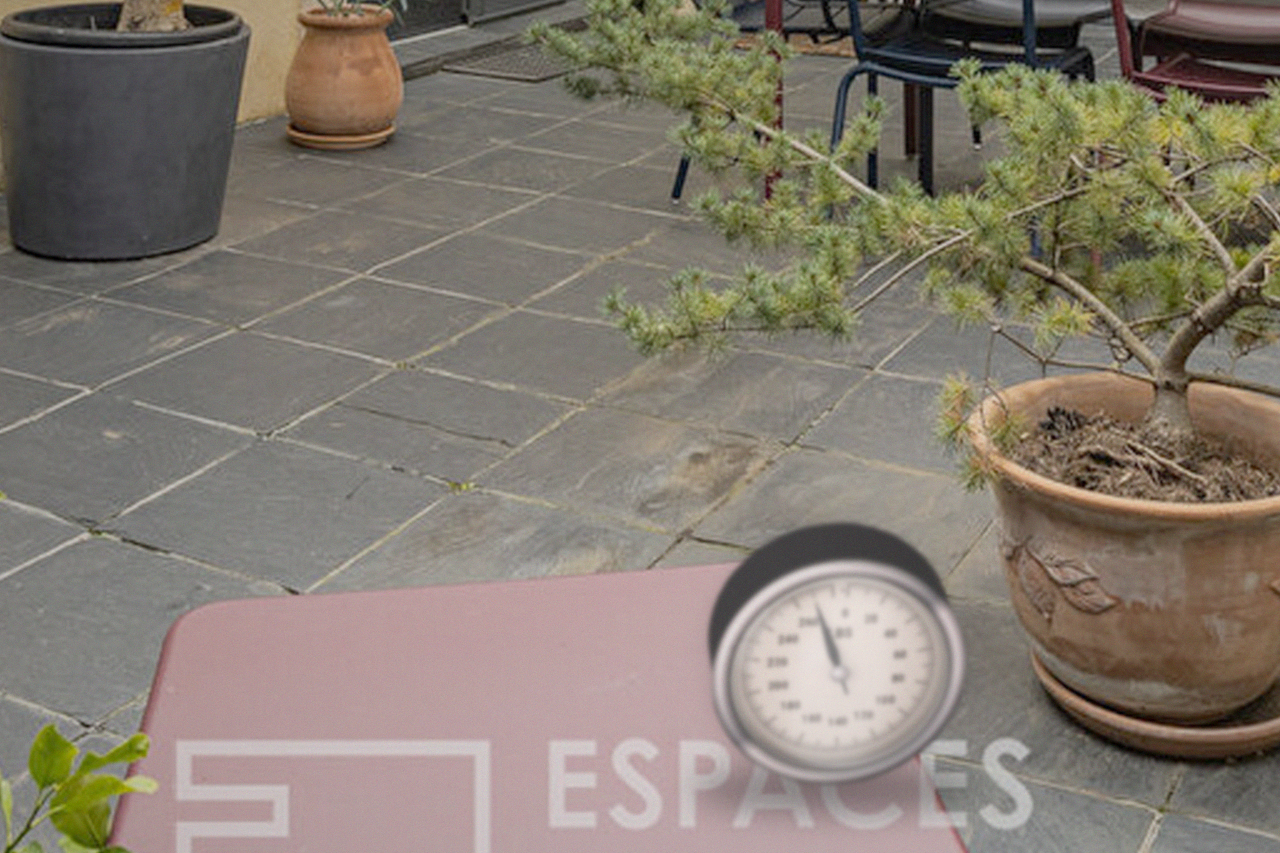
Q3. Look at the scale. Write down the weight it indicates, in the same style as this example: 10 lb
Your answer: 270 lb
